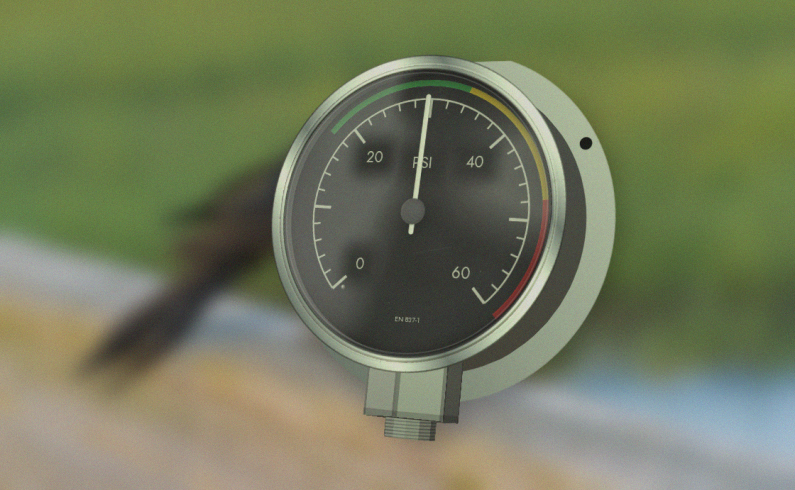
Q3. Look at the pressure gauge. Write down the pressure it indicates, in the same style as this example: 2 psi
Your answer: 30 psi
